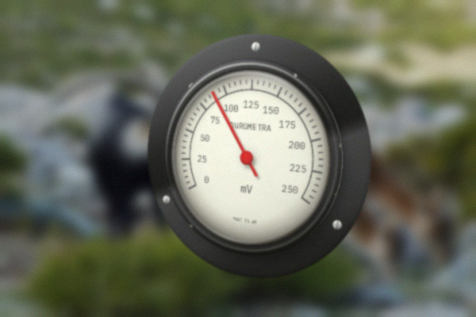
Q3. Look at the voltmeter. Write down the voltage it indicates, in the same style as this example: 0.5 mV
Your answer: 90 mV
